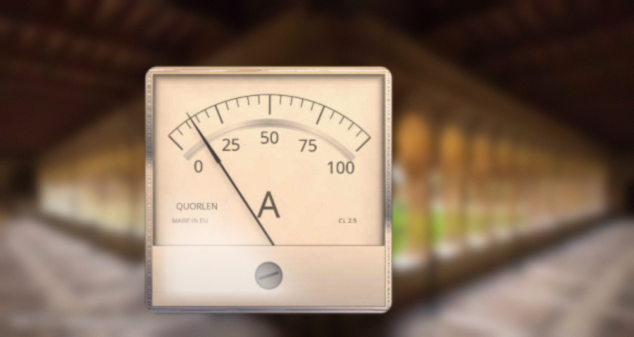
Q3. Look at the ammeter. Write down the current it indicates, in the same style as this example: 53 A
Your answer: 12.5 A
